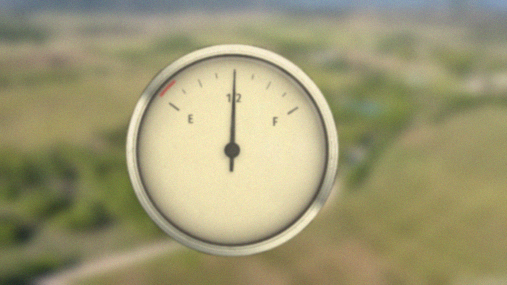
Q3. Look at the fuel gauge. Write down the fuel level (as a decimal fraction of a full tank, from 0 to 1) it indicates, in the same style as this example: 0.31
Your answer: 0.5
